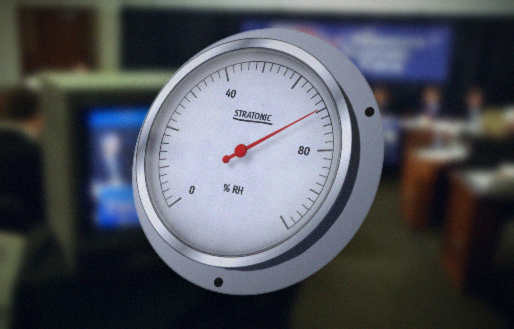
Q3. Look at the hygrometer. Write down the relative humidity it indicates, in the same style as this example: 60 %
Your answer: 70 %
